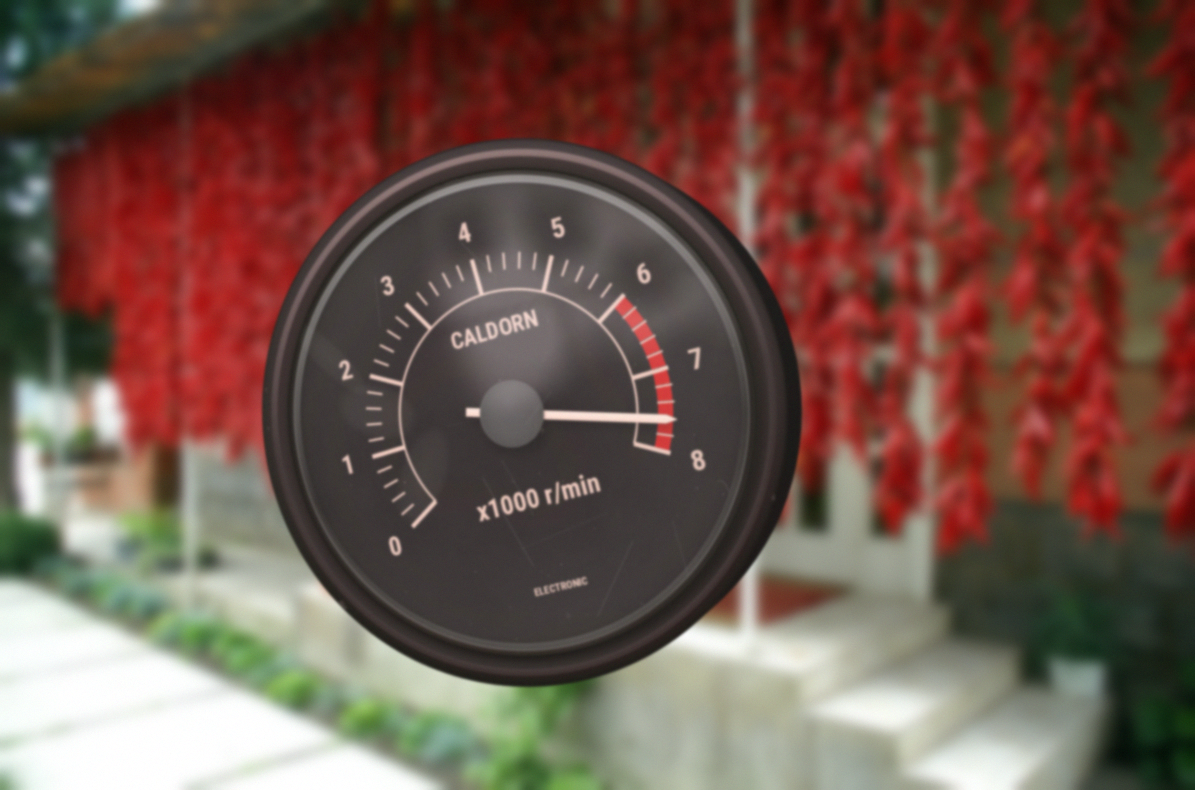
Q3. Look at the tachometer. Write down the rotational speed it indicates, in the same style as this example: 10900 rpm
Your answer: 7600 rpm
